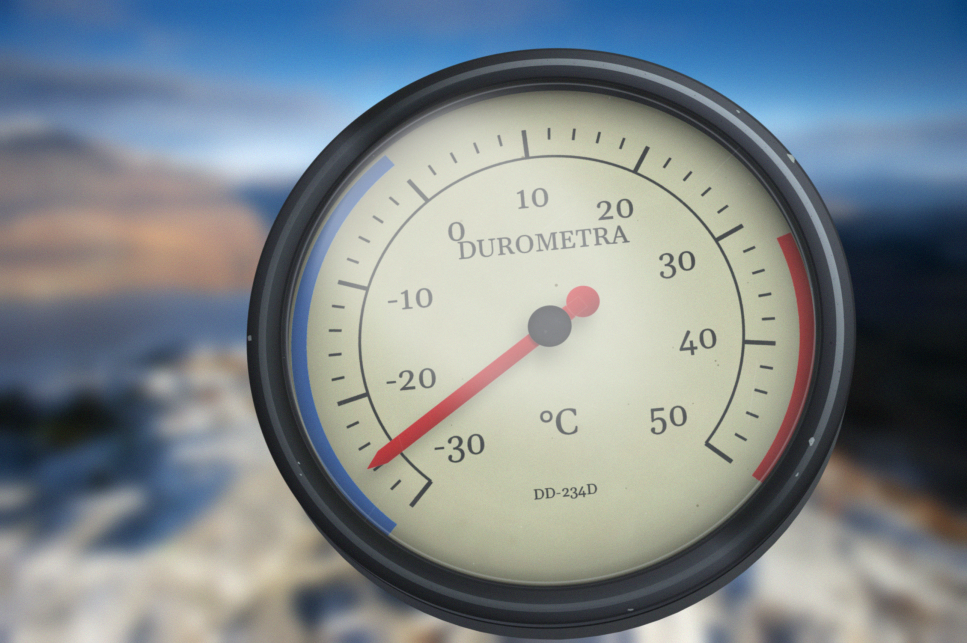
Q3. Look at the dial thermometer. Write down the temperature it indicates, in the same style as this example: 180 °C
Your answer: -26 °C
